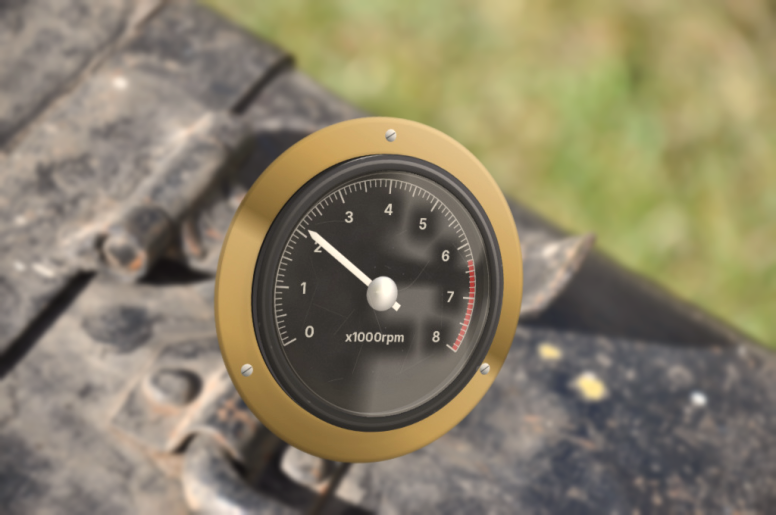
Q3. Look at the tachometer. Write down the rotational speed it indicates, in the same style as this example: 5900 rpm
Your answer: 2100 rpm
